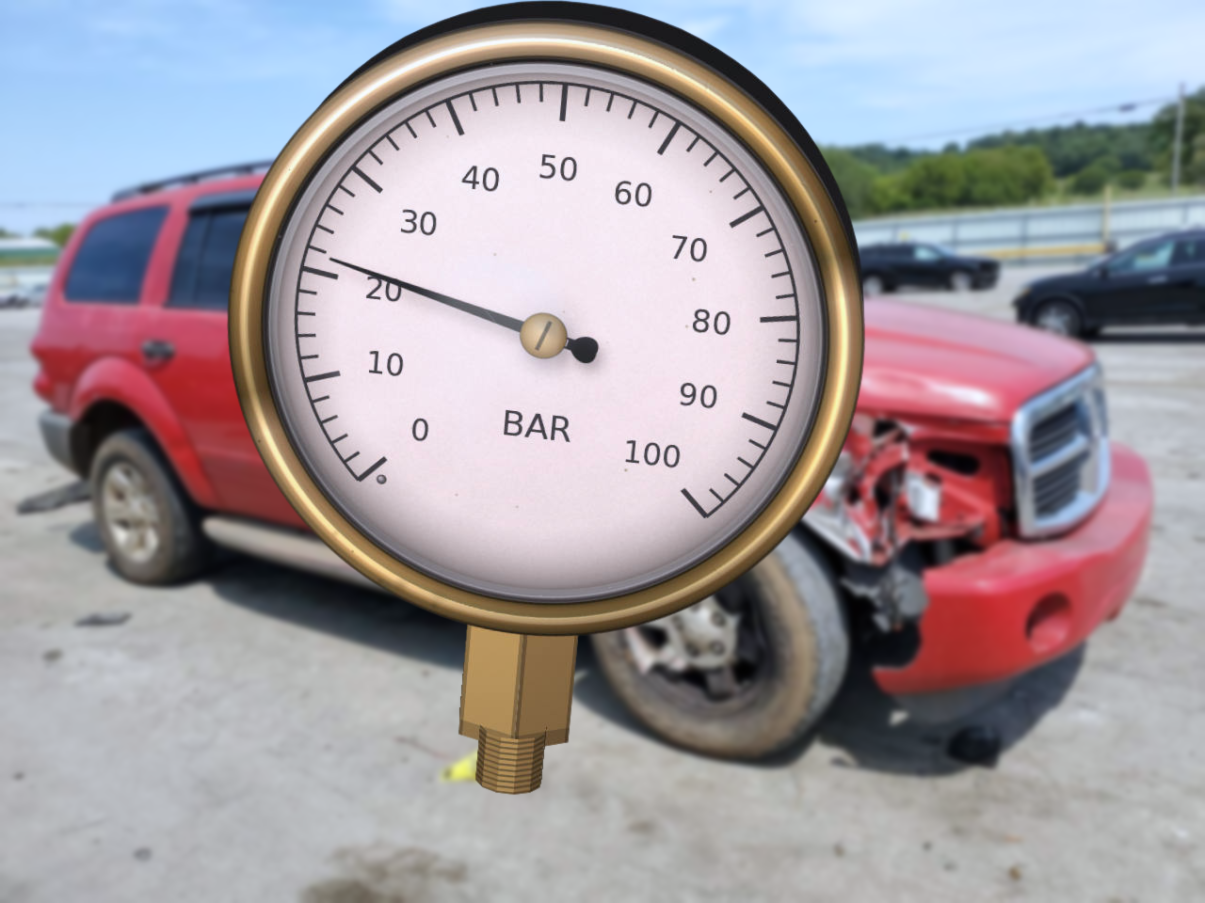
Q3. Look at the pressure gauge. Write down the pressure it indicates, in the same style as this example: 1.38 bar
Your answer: 22 bar
